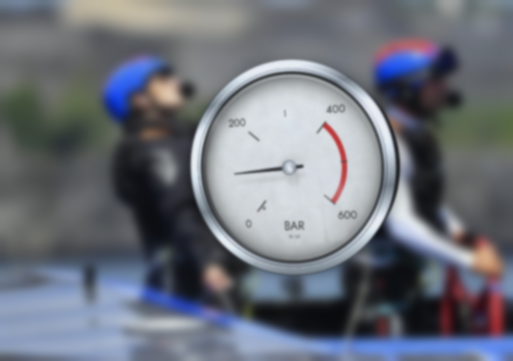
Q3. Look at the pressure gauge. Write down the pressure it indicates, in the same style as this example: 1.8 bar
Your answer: 100 bar
